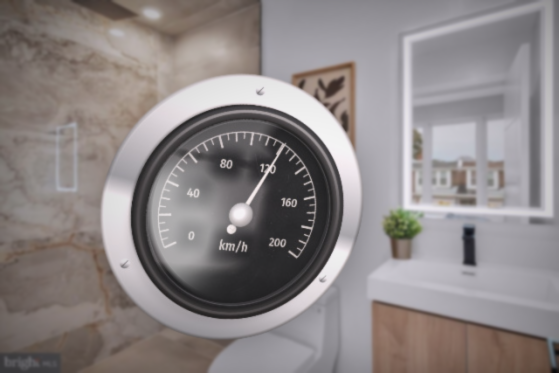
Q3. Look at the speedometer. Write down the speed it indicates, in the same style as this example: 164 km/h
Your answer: 120 km/h
